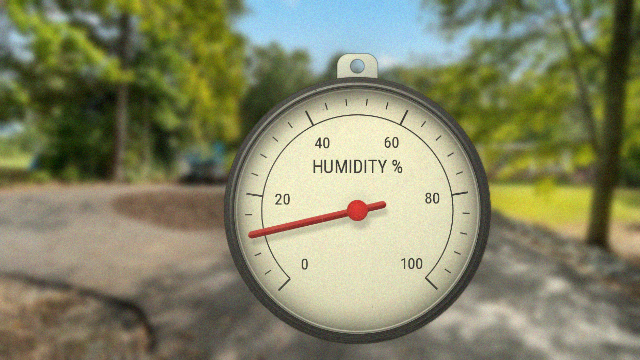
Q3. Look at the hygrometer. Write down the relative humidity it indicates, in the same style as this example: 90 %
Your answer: 12 %
